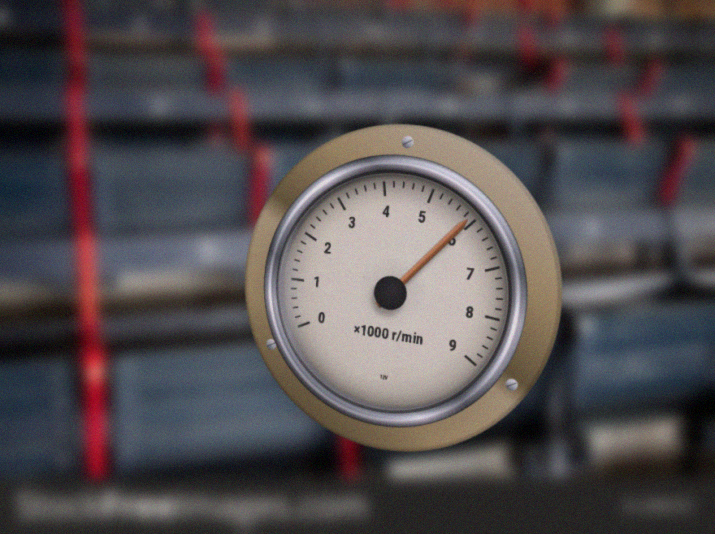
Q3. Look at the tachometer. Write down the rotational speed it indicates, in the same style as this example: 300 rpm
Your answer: 5900 rpm
